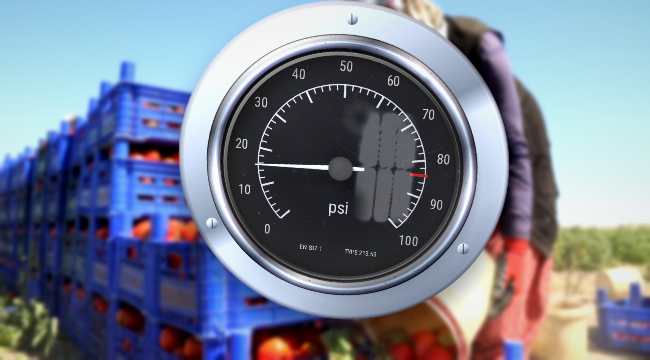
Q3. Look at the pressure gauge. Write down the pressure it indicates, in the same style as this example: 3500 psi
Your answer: 16 psi
